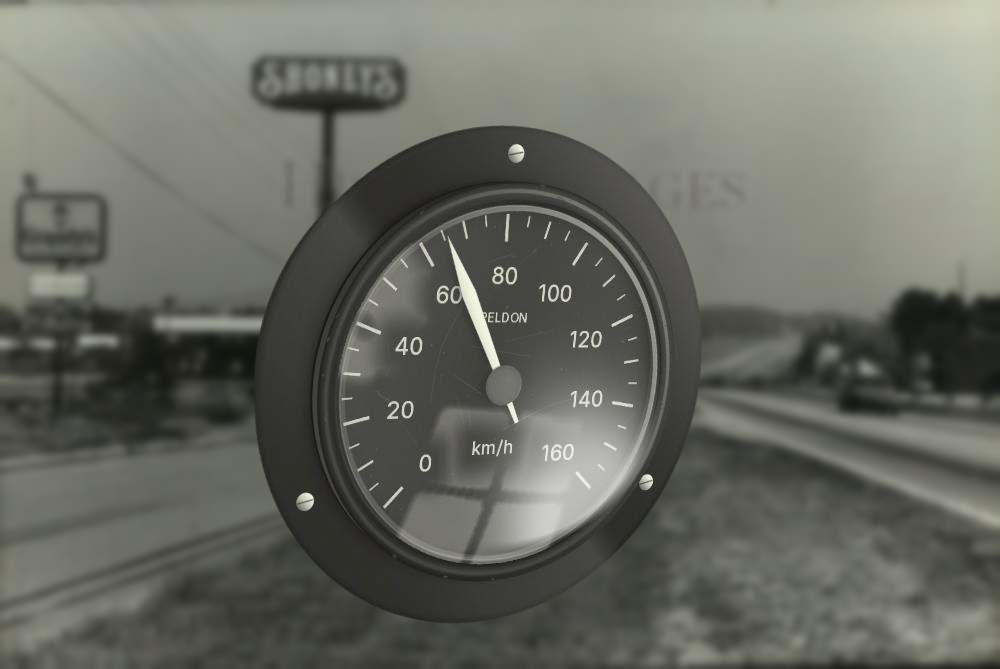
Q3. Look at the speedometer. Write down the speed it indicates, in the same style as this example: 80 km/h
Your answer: 65 km/h
